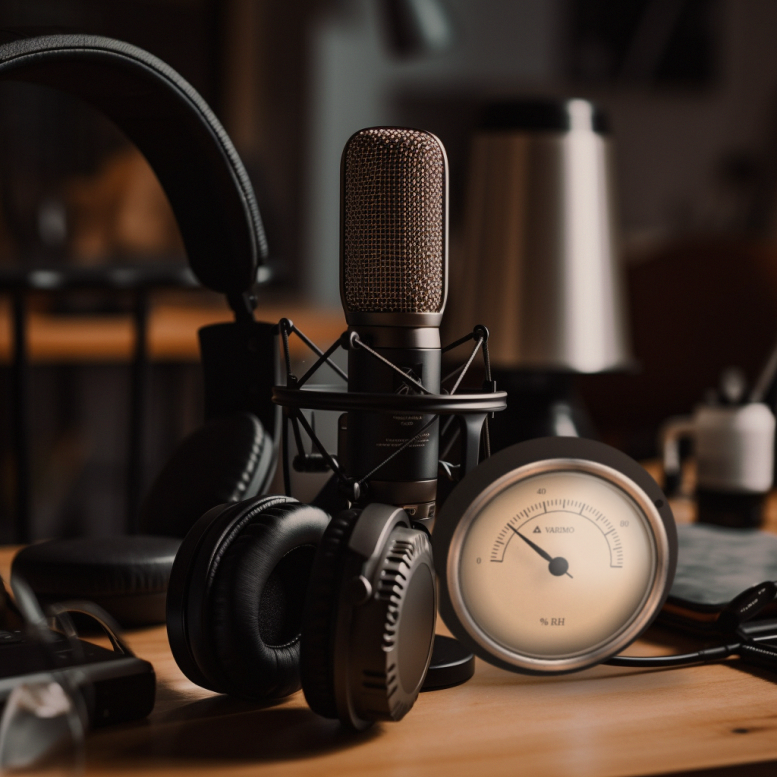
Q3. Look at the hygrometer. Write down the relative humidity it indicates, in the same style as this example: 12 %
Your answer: 20 %
